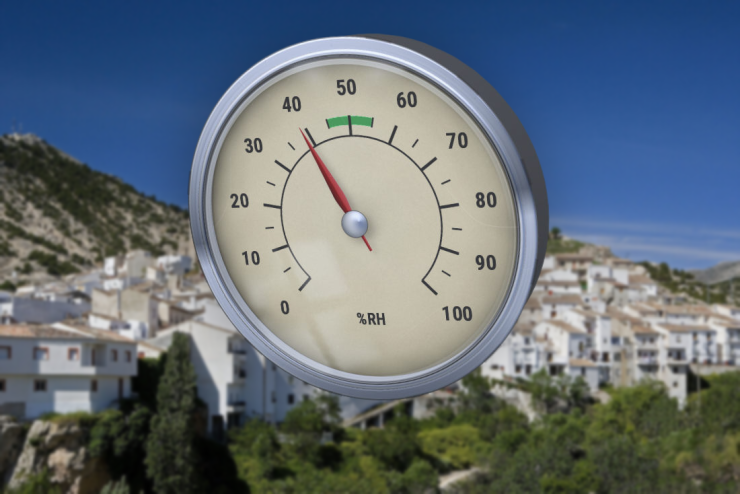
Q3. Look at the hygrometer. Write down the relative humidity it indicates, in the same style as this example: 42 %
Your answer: 40 %
